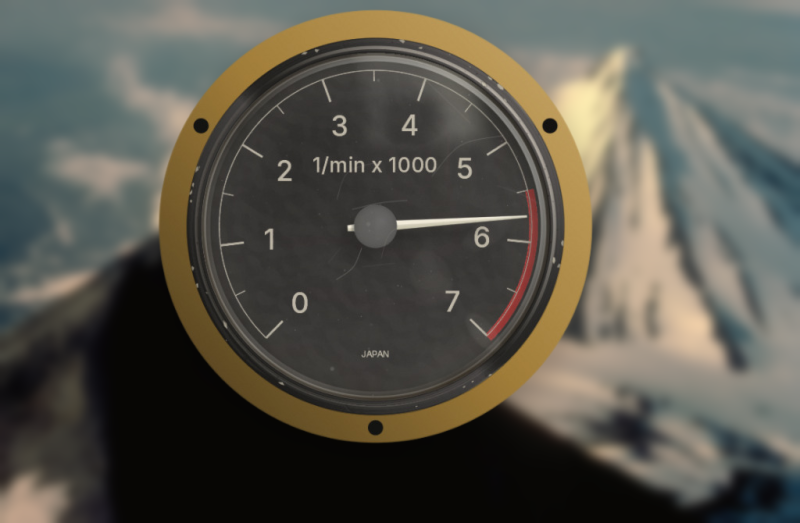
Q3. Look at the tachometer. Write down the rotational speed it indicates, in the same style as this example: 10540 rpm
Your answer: 5750 rpm
